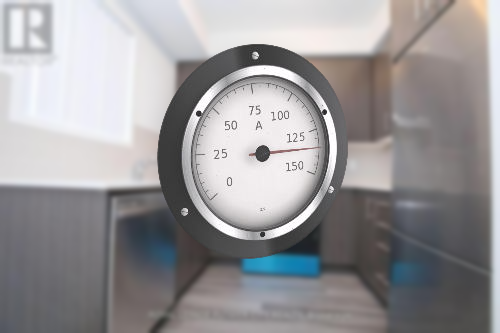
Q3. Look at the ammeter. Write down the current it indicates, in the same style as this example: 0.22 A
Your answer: 135 A
